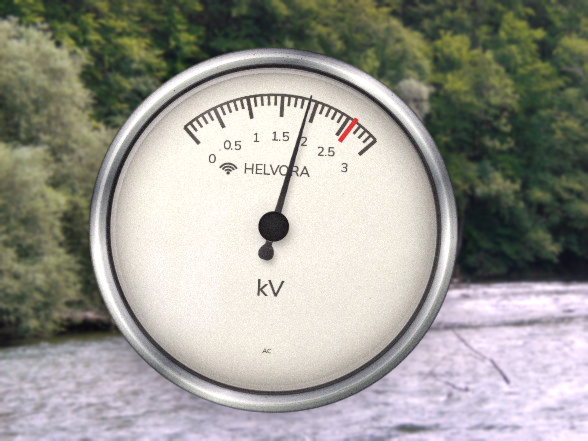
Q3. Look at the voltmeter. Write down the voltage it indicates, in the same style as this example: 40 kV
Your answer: 1.9 kV
